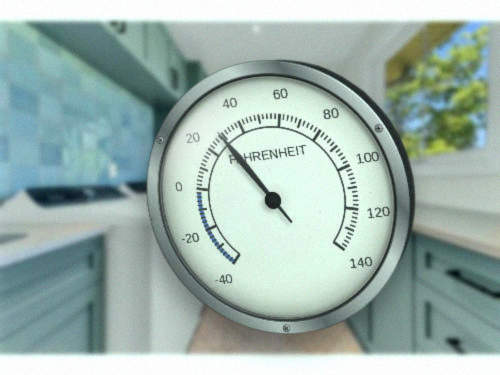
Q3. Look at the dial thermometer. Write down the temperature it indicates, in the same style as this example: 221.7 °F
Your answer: 30 °F
